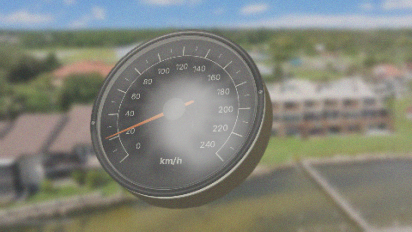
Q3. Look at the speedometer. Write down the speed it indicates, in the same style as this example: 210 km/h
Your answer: 20 km/h
